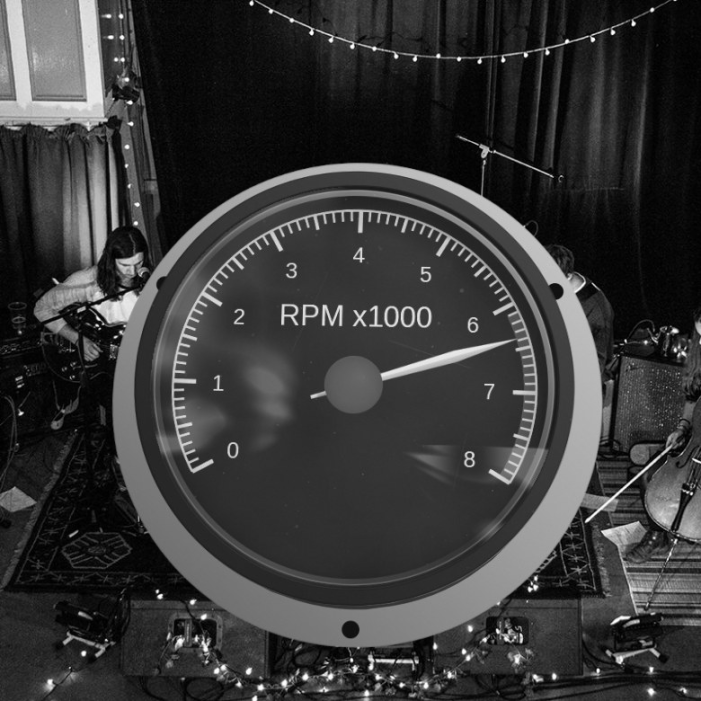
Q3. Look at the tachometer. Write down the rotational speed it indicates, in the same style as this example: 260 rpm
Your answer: 6400 rpm
